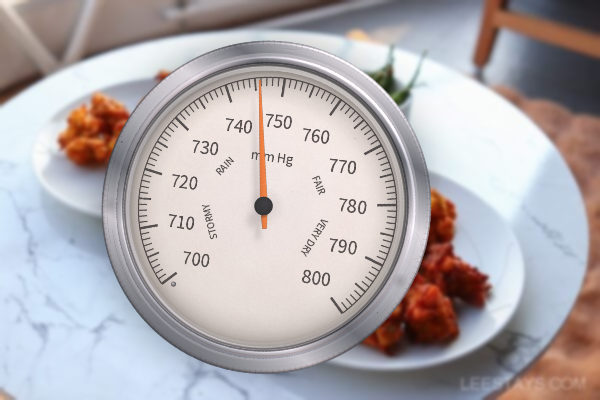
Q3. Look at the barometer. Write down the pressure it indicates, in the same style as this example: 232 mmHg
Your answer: 746 mmHg
